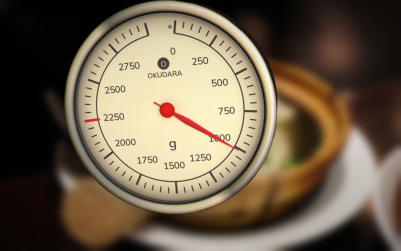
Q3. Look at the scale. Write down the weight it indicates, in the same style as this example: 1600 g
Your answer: 1000 g
